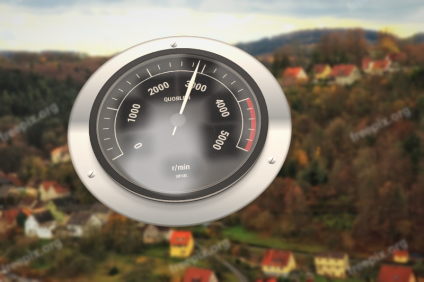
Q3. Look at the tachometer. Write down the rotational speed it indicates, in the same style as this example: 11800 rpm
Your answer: 2900 rpm
